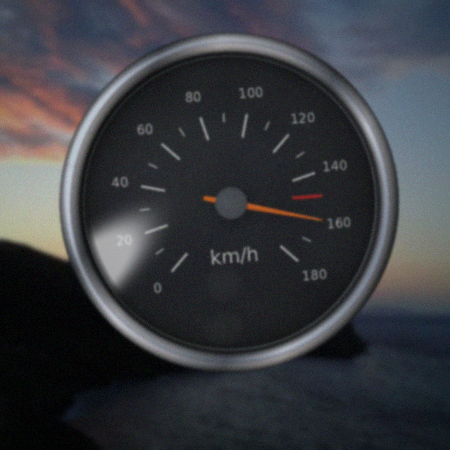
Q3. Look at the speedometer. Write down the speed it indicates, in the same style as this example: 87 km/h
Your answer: 160 km/h
